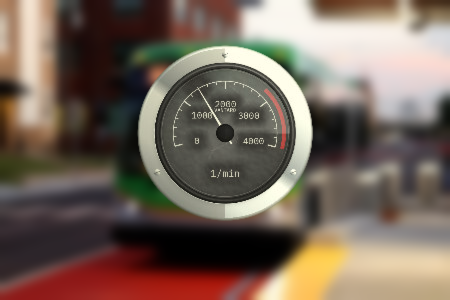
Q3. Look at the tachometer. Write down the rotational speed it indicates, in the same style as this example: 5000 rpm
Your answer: 1400 rpm
